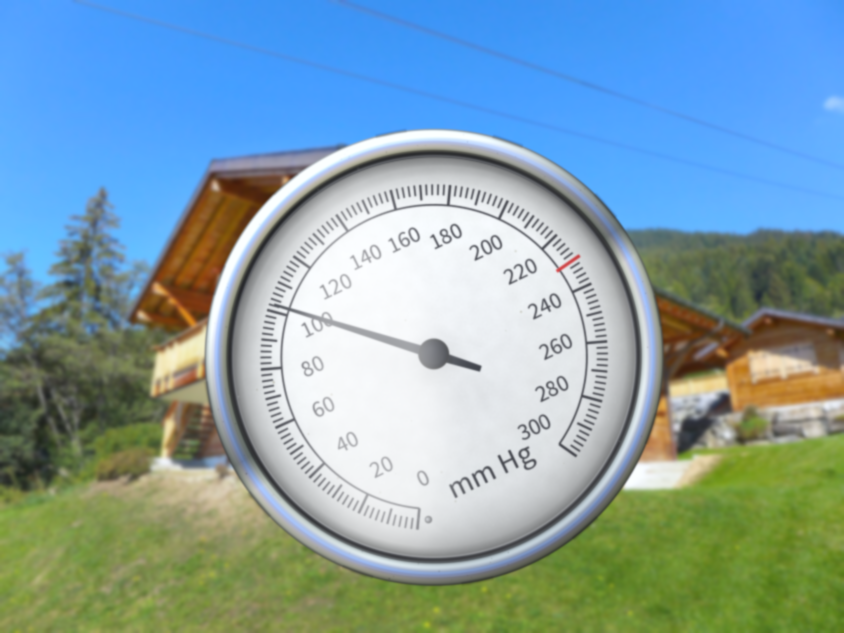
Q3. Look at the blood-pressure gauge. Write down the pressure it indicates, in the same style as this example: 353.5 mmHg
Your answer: 102 mmHg
